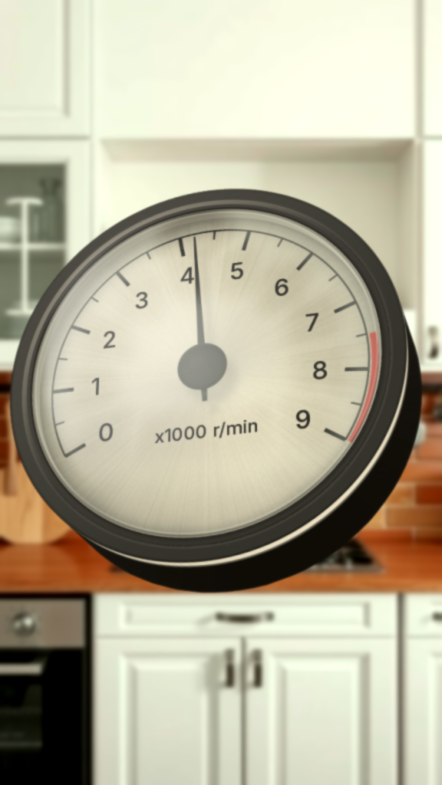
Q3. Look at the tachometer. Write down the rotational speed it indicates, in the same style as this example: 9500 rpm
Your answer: 4250 rpm
